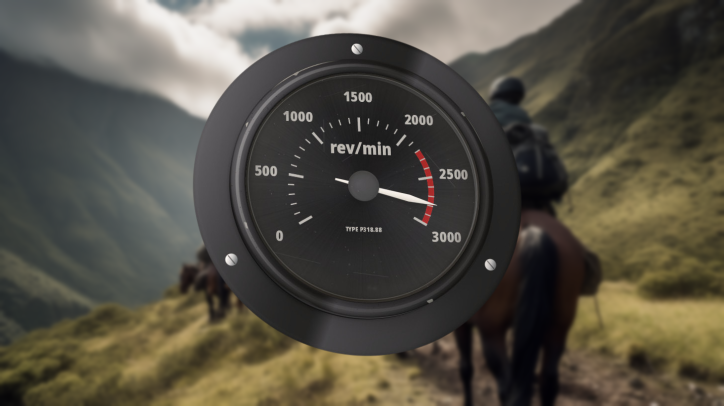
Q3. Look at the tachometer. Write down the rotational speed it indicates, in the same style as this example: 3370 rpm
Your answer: 2800 rpm
